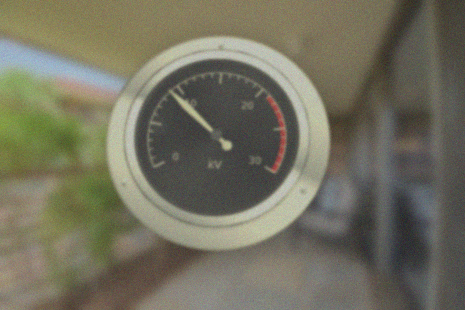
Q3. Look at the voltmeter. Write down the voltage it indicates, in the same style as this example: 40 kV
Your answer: 9 kV
